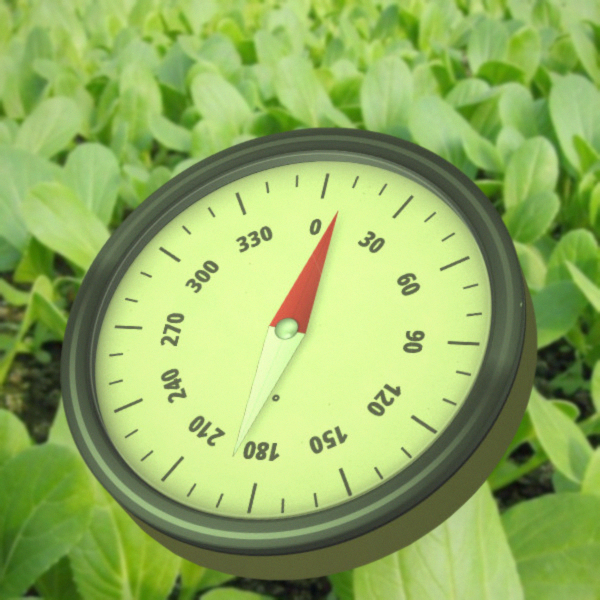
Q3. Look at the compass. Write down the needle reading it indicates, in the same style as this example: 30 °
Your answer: 10 °
